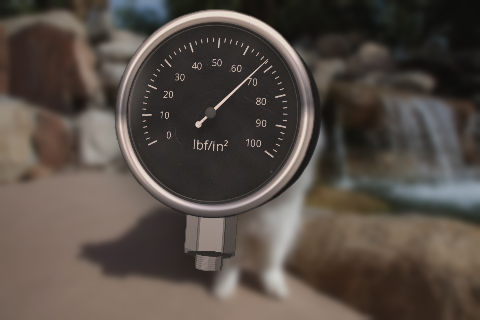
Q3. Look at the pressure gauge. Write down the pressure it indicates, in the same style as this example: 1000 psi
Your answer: 68 psi
